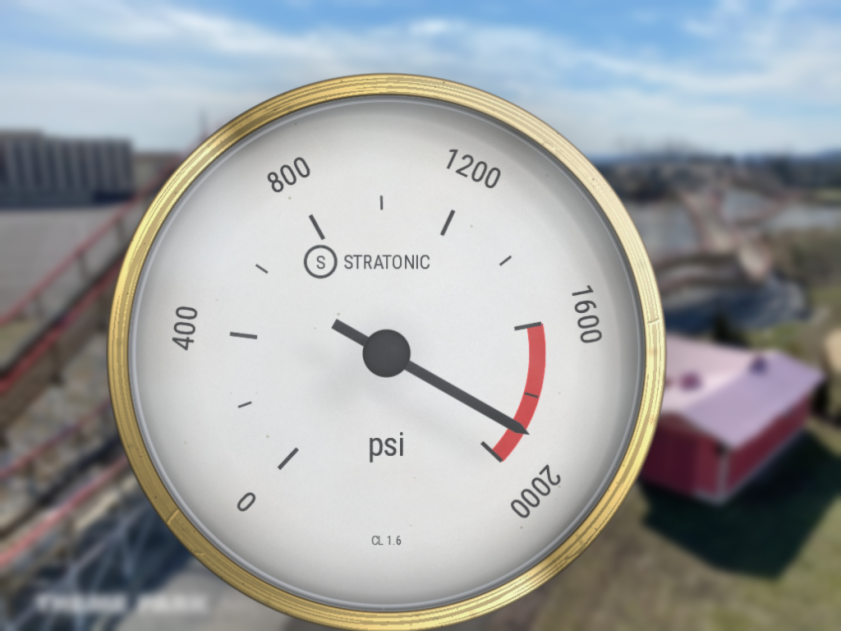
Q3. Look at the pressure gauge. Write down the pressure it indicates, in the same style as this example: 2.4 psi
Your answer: 1900 psi
